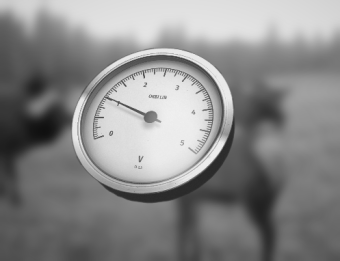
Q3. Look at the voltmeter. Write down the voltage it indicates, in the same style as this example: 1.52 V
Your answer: 1 V
